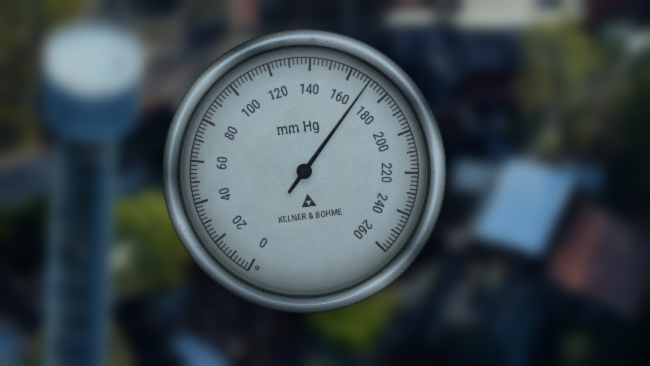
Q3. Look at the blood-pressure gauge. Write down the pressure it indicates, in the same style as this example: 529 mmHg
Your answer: 170 mmHg
